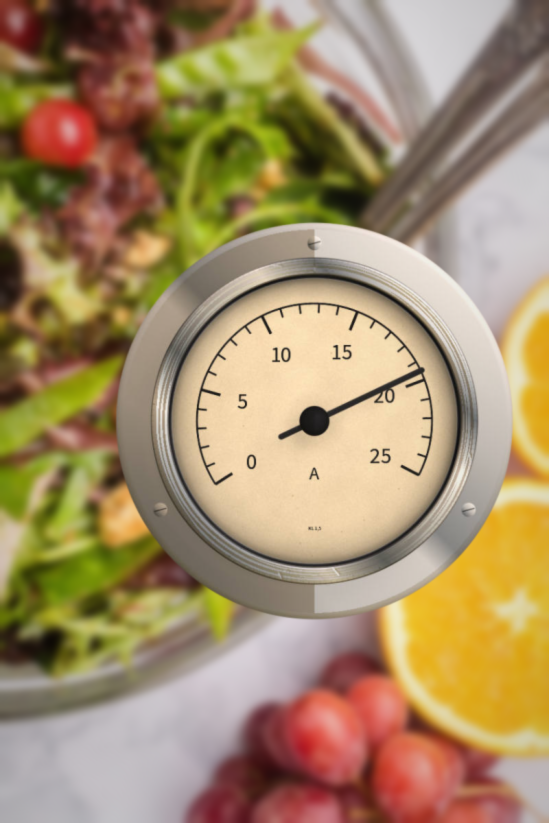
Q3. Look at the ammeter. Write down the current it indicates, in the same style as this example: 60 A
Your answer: 19.5 A
